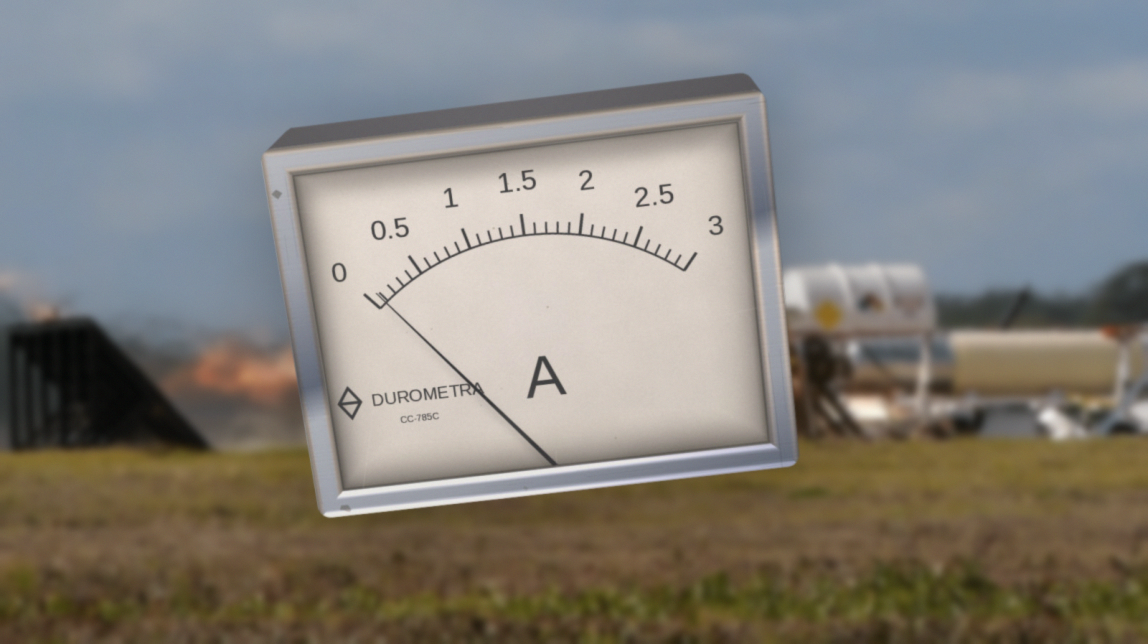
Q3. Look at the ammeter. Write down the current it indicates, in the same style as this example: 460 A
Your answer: 0.1 A
